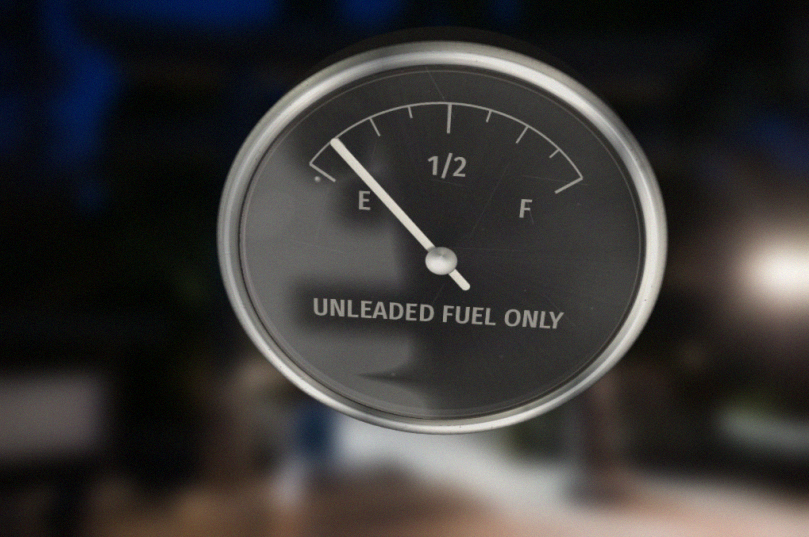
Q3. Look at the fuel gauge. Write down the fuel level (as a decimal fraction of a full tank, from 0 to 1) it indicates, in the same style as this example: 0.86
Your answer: 0.125
